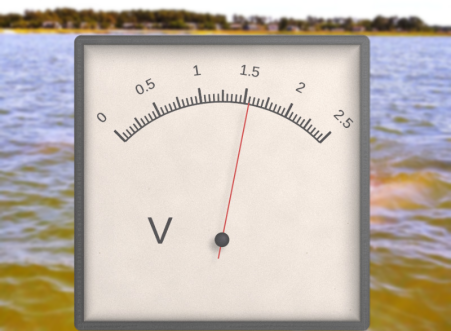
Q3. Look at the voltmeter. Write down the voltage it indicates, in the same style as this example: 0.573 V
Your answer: 1.55 V
